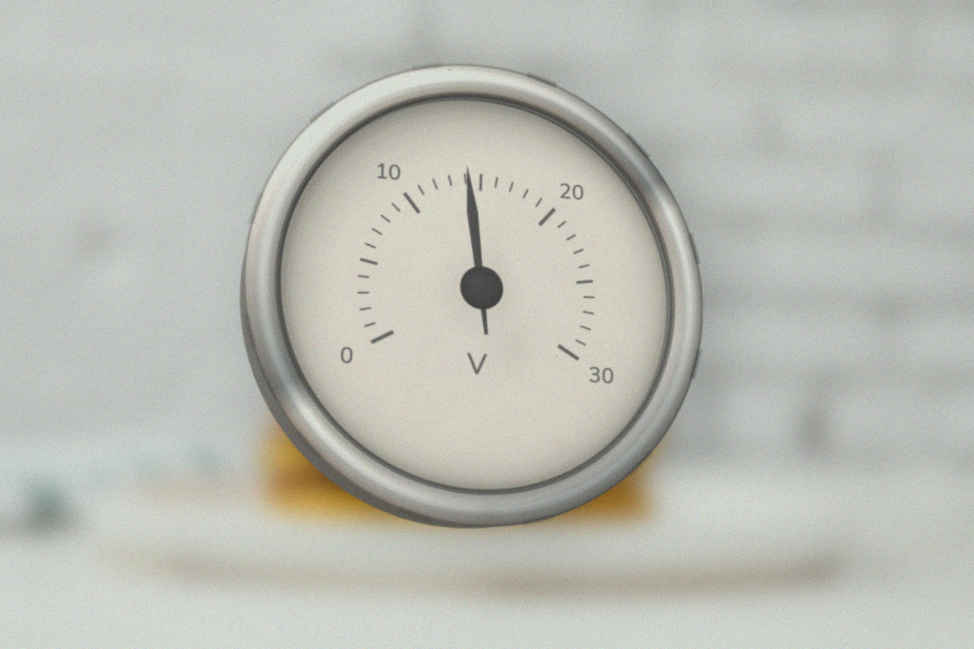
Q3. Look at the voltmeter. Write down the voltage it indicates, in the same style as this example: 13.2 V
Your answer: 14 V
